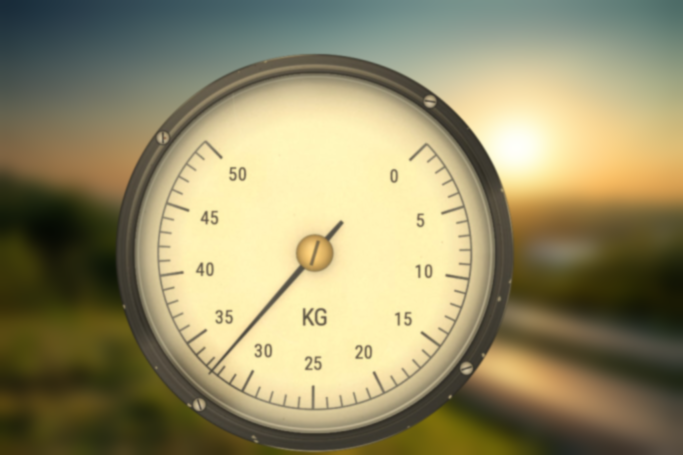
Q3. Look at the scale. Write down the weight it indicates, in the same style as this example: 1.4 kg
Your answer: 32.5 kg
